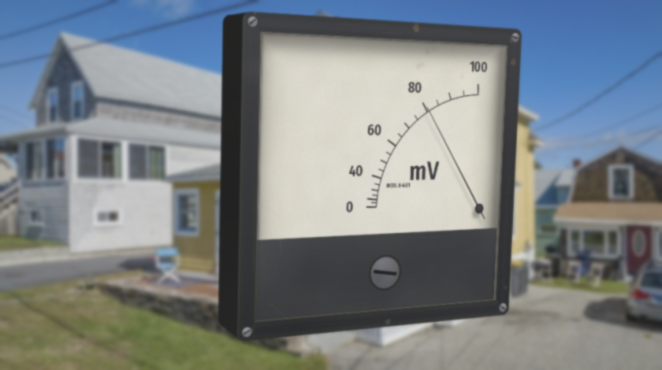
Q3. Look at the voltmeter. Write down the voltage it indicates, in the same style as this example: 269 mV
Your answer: 80 mV
